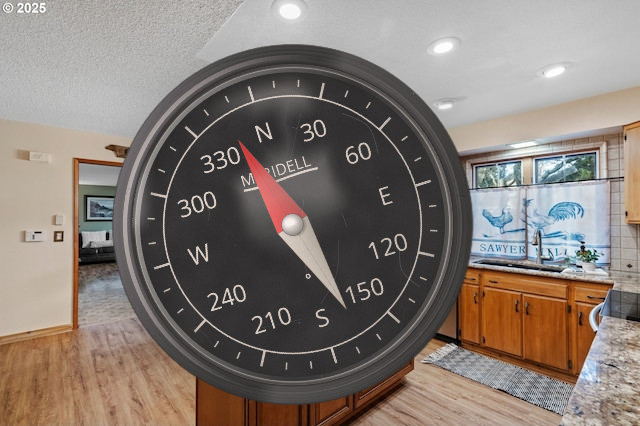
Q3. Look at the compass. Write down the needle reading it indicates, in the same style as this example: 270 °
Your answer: 345 °
